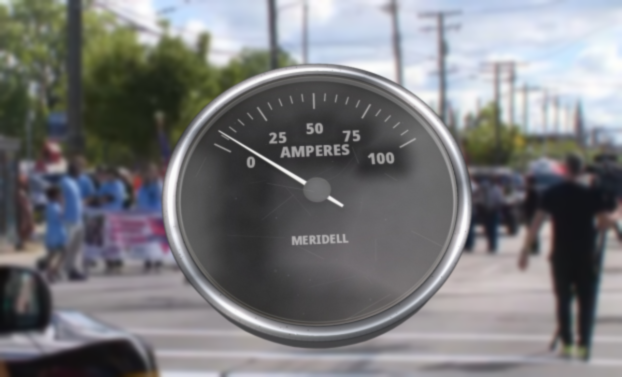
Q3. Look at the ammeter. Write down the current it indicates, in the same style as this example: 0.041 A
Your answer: 5 A
